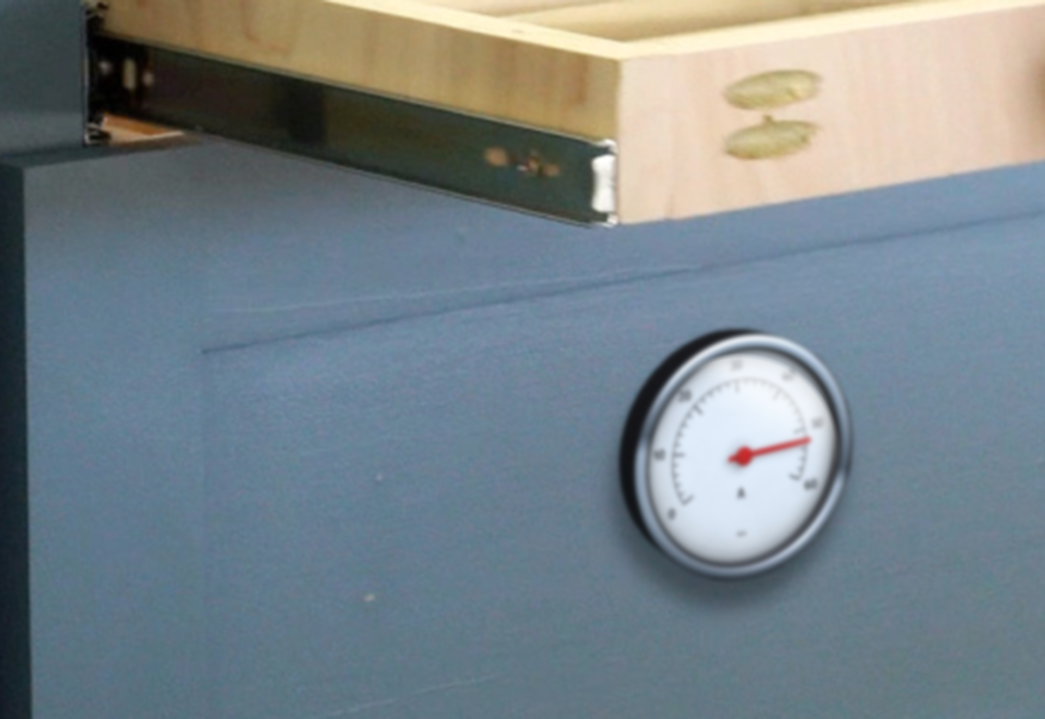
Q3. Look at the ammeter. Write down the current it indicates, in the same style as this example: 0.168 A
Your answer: 52 A
